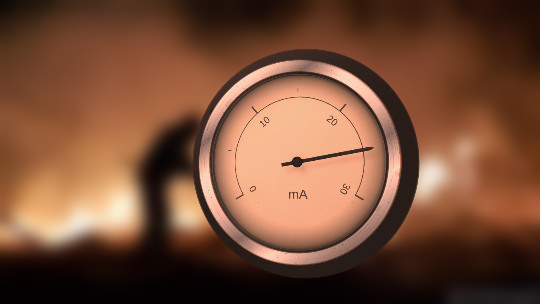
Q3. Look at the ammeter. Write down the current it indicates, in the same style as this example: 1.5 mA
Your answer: 25 mA
